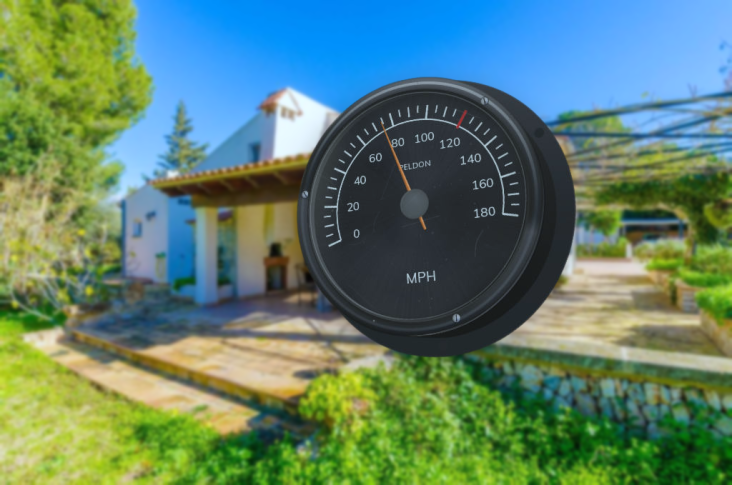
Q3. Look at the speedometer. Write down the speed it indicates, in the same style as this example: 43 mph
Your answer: 75 mph
